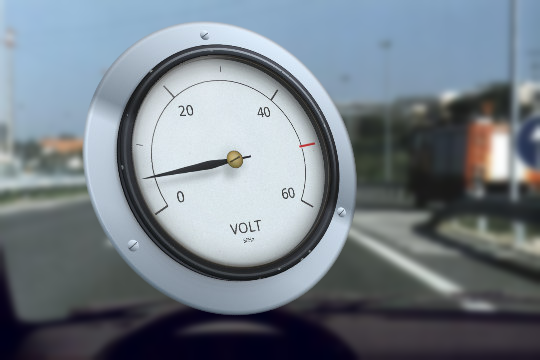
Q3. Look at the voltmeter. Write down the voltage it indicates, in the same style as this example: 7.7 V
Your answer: 5 V
